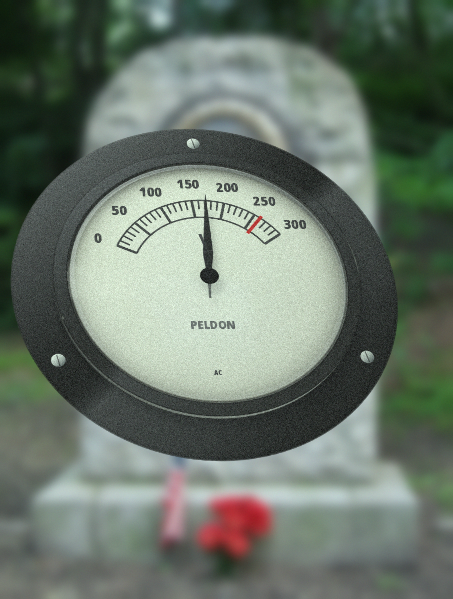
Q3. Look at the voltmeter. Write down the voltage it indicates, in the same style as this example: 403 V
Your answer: 170 V
